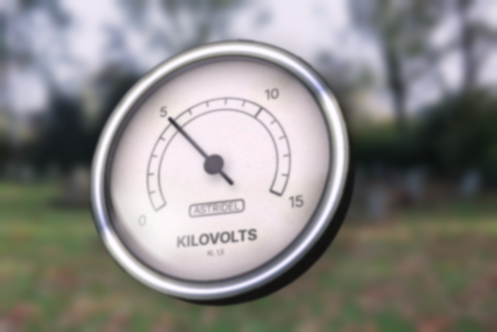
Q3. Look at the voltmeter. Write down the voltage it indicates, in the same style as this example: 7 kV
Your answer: 5 kV
